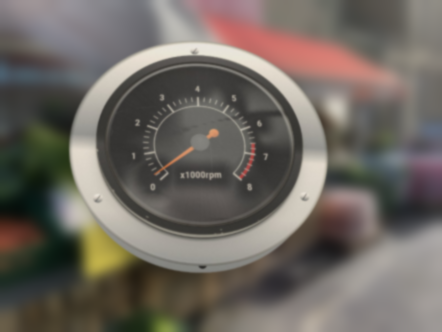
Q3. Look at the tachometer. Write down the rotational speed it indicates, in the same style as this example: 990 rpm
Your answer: 200 rpm
